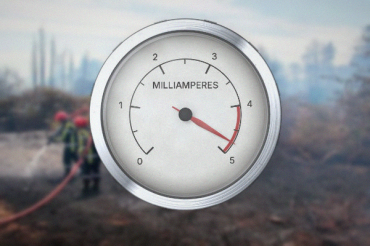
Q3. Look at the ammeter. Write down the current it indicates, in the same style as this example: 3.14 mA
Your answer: 4.75 mA
